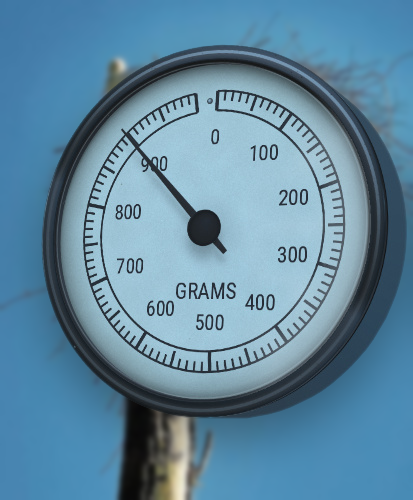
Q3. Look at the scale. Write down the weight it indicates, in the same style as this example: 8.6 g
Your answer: 900 g
